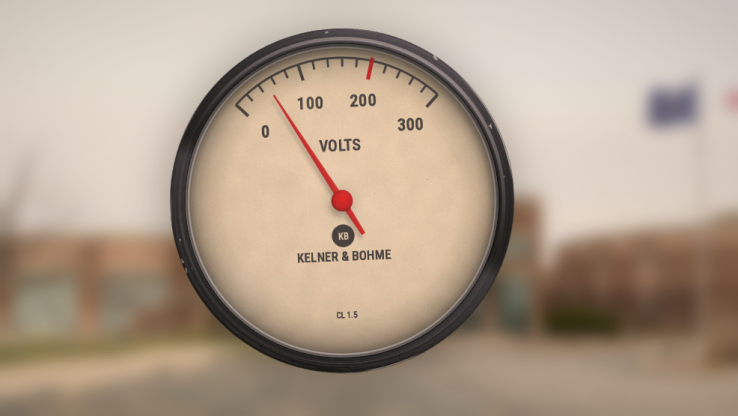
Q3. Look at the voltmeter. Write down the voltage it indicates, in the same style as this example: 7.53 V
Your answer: 50 V
